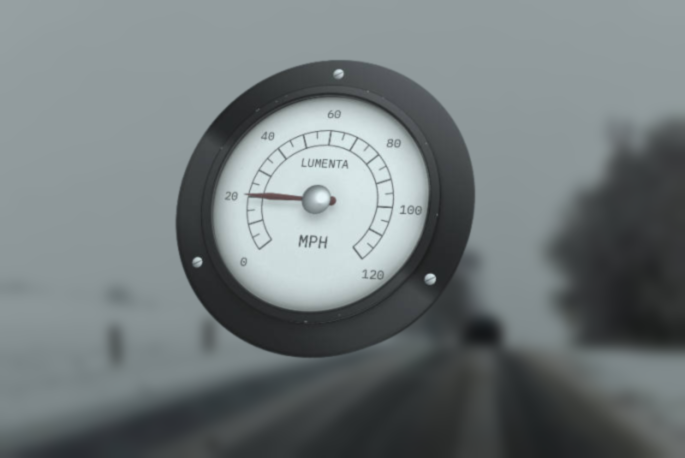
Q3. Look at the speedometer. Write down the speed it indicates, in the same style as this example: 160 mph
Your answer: 20 mph
